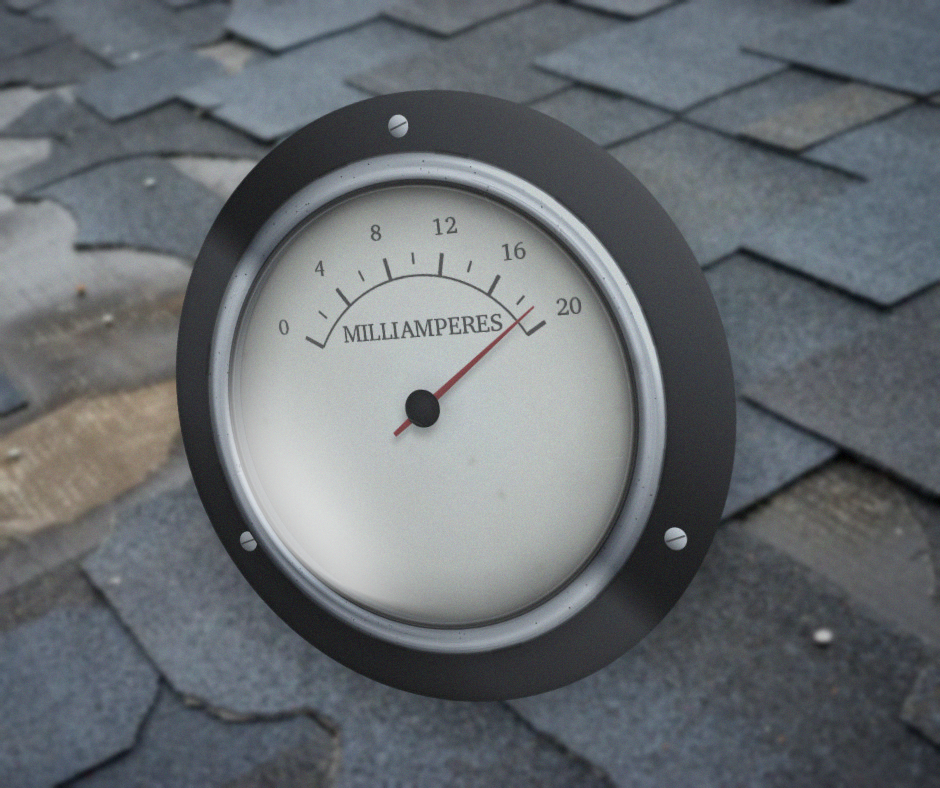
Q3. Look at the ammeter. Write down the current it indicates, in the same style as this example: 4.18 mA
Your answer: 19 mA
